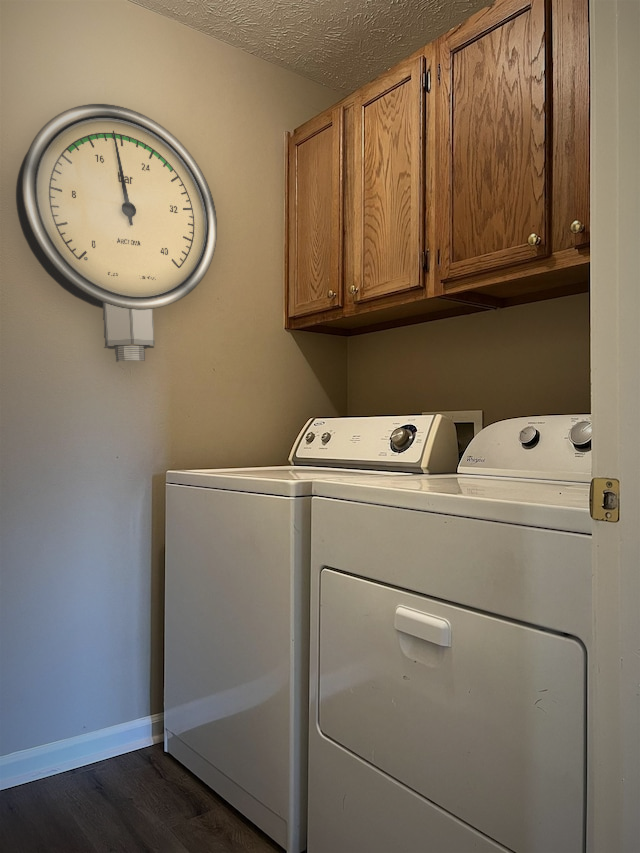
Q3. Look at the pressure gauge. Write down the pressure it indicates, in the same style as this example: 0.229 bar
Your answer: 19 bar
